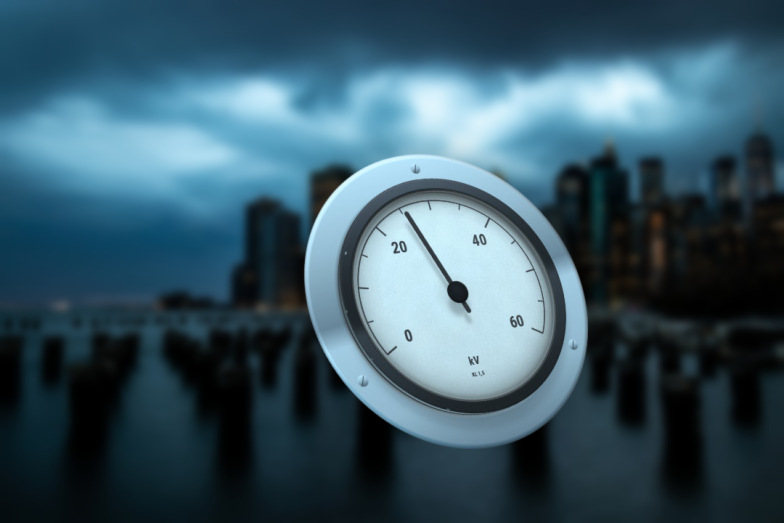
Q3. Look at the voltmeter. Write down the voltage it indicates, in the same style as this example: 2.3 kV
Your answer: 25 kV
